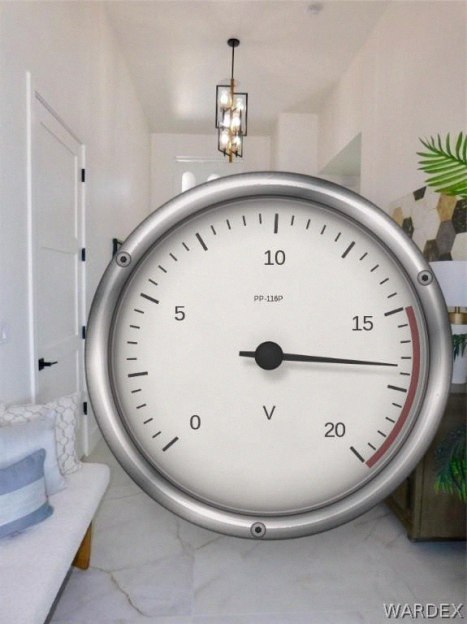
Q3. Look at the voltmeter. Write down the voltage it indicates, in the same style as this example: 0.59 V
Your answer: 16.75 V
